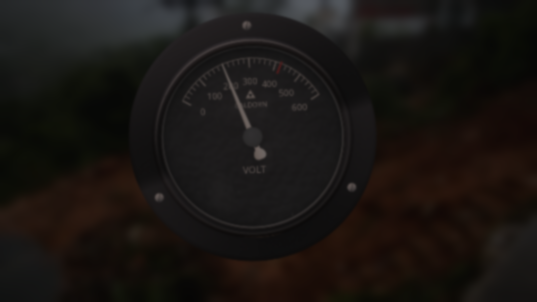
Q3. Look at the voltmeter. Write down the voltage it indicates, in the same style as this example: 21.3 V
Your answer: 200 V
